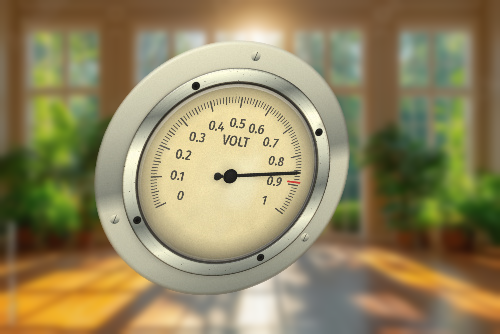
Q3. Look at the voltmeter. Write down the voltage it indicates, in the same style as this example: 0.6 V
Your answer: 0.85 V
